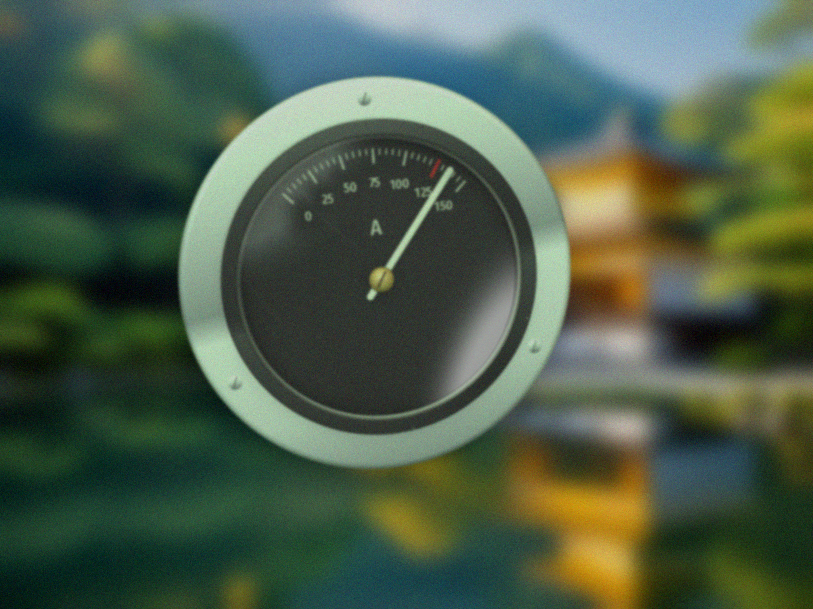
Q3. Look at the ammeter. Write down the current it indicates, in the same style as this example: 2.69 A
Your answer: 135 A
